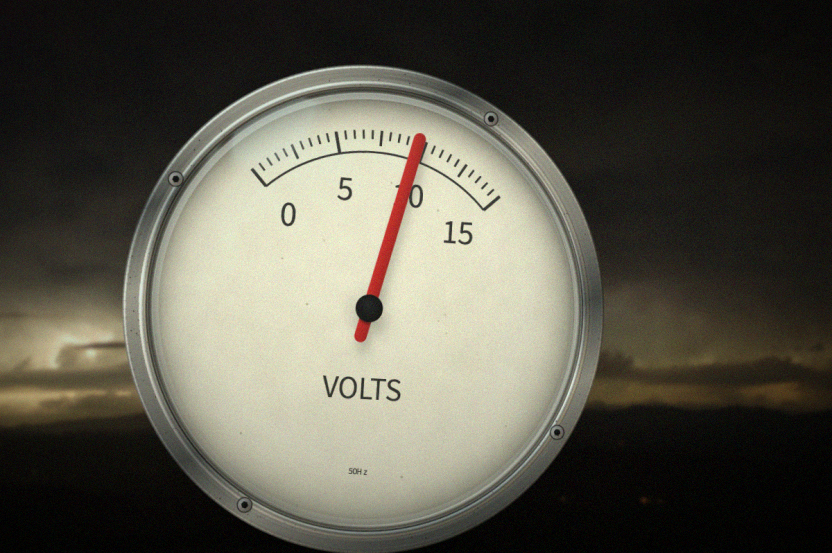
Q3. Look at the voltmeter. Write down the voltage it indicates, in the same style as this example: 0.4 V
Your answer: 9.5 V
